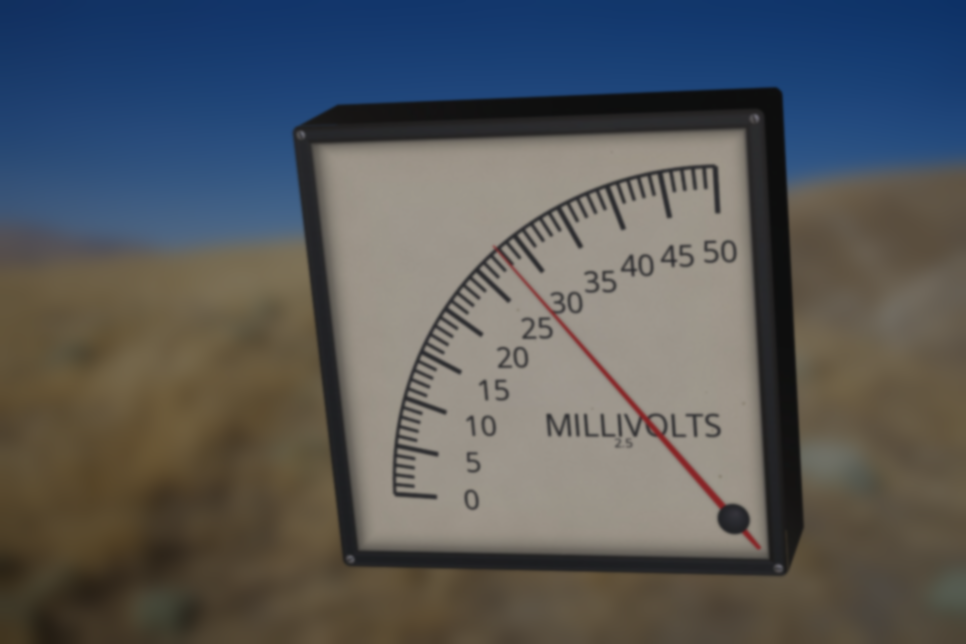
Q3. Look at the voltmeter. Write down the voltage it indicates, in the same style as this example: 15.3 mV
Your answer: 28 mV
